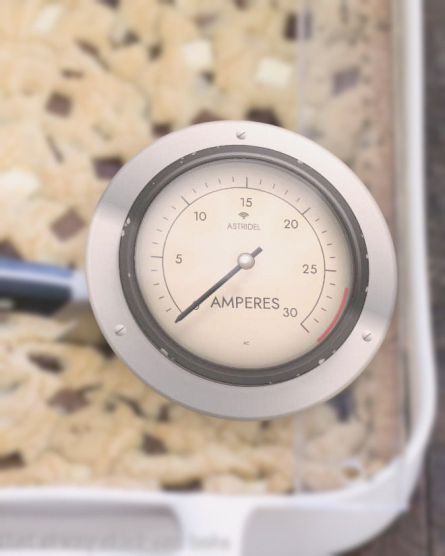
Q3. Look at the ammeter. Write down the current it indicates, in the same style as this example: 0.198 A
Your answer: 0 A
